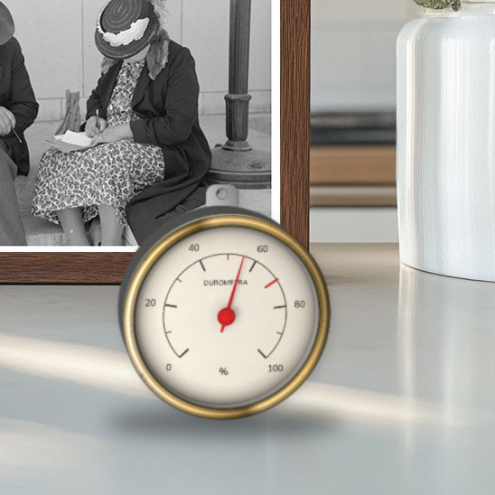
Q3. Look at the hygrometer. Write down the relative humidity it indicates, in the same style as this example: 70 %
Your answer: 55 %
